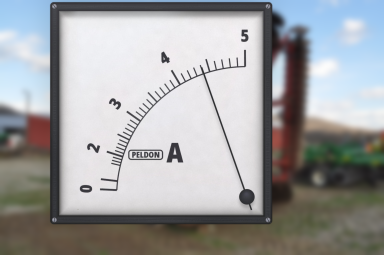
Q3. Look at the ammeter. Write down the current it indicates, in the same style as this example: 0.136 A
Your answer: 4.4 A
